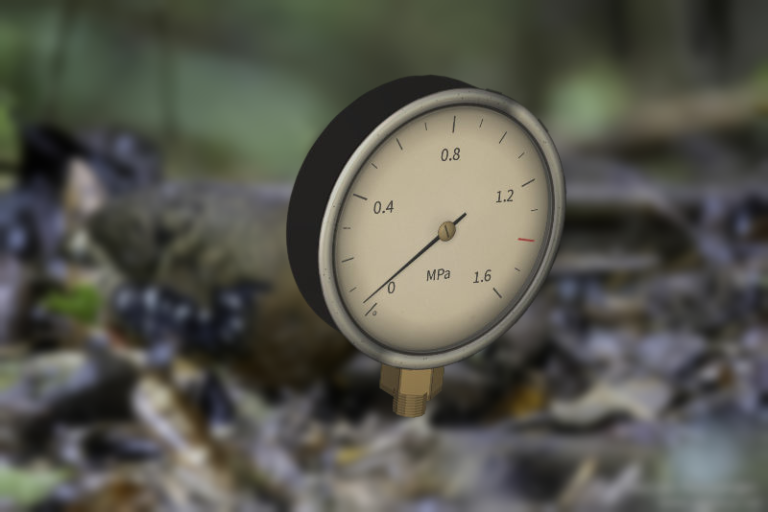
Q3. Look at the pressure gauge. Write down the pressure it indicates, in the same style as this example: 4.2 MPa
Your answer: 0.05 MPa
